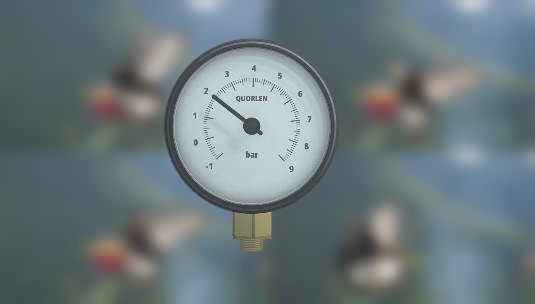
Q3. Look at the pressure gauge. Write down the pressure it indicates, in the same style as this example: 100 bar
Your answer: 2 bar
